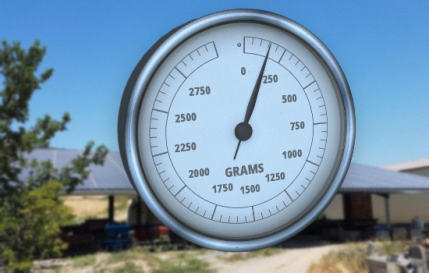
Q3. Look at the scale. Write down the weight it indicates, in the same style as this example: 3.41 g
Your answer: 150 g
